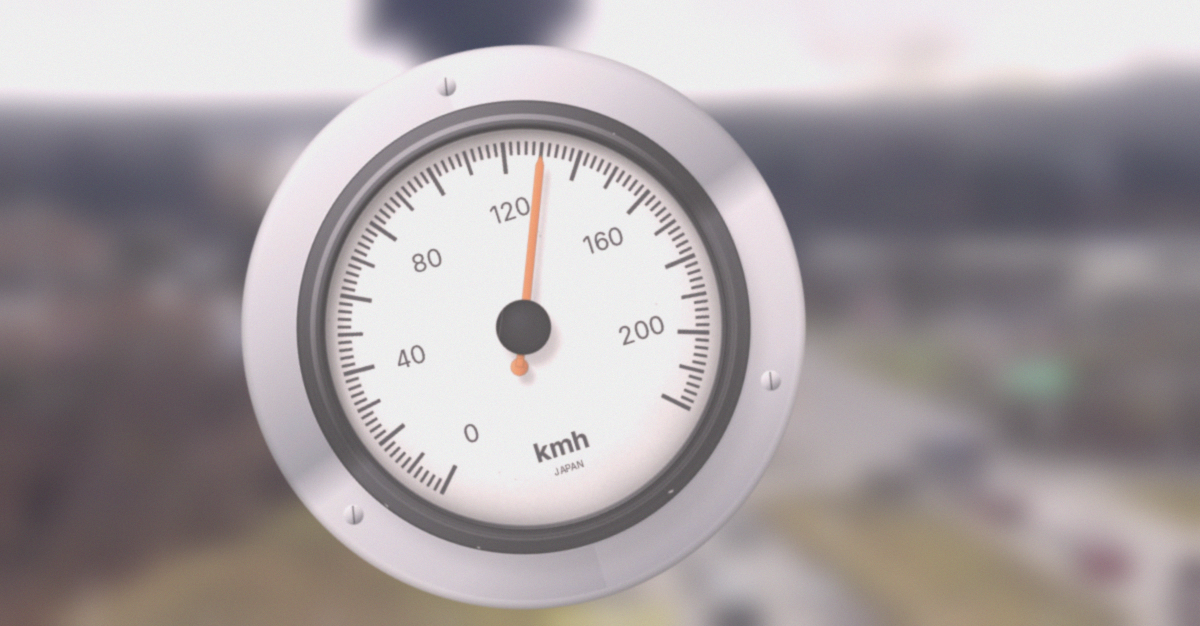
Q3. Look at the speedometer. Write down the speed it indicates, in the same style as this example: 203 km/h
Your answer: 130 km/h
